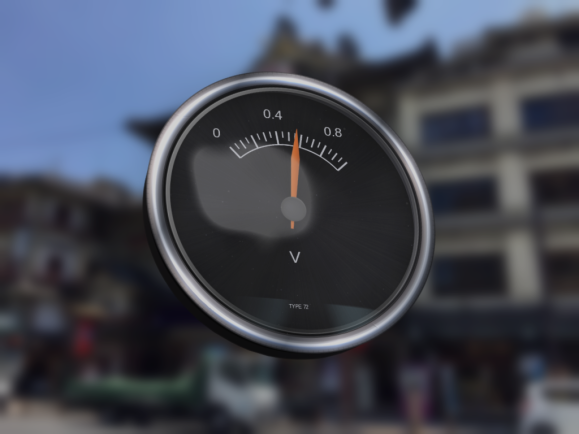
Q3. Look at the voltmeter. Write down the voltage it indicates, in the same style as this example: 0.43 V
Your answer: 0.55 V
